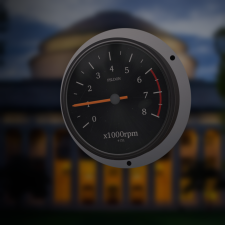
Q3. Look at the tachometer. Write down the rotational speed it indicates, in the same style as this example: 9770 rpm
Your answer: 1000 rpm
